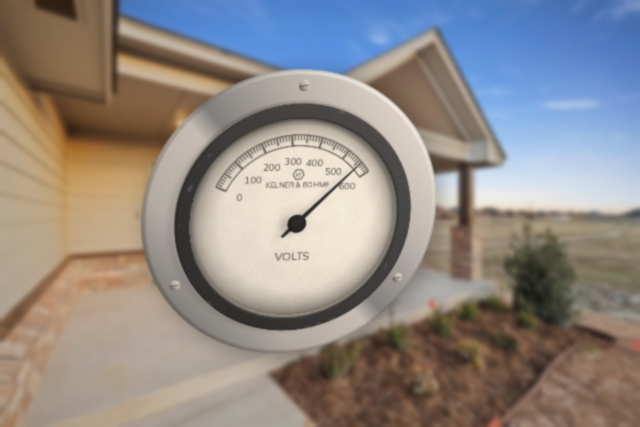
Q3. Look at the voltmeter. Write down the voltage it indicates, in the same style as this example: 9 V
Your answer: 550 V
